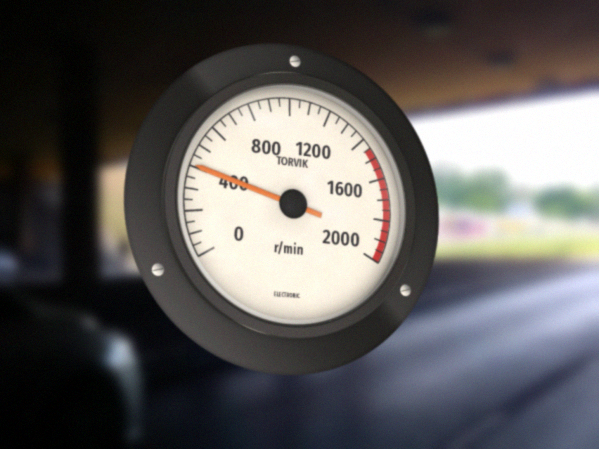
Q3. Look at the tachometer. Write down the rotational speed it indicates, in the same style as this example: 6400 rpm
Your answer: 400 rpm
